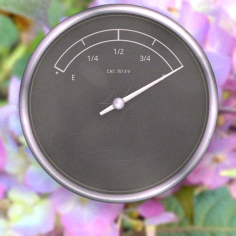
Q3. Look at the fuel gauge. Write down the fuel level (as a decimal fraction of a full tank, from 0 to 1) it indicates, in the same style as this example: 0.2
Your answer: 1
